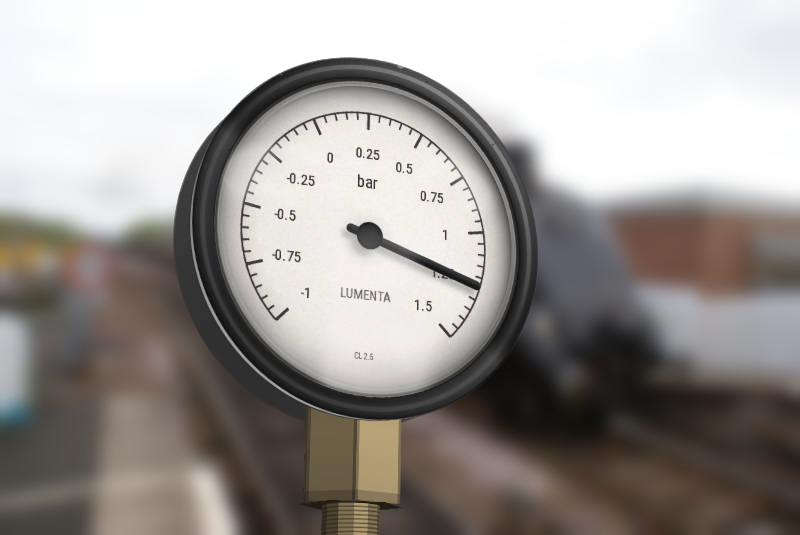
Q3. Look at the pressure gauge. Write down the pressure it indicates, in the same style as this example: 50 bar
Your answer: 1.25 bar
